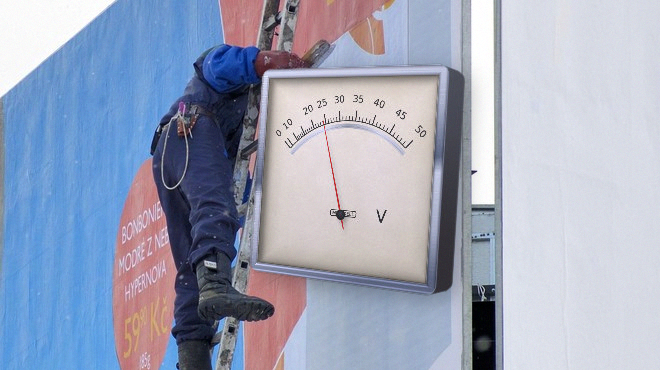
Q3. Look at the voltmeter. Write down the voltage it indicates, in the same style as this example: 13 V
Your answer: 25 V
